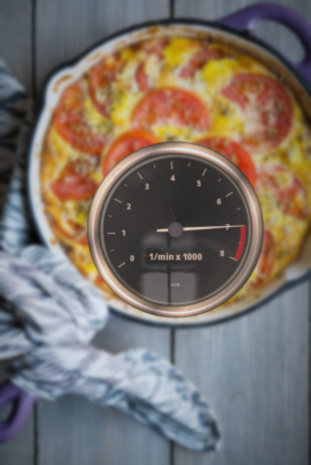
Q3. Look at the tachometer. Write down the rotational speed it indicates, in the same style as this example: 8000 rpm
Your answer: 7000 rpm
